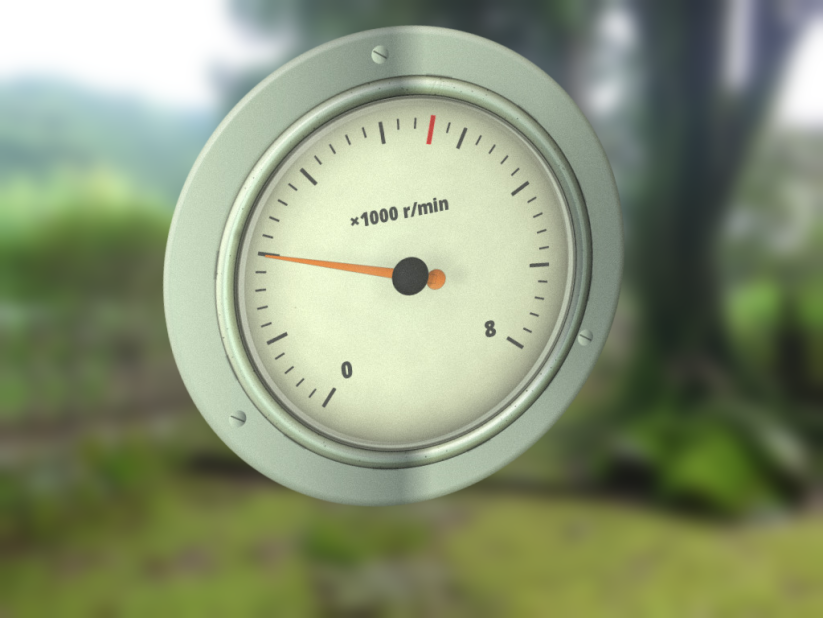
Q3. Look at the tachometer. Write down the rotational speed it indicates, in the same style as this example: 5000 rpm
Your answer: 2000 rpm
